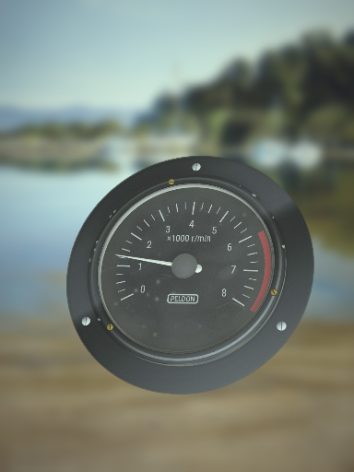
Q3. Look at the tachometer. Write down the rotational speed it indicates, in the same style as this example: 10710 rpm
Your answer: 1250 rpm
